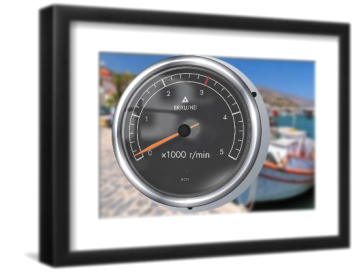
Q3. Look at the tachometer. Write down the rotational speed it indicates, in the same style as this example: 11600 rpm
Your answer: 100 rpm
